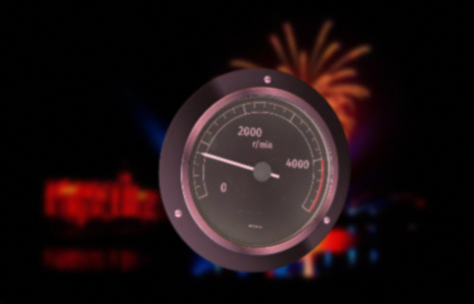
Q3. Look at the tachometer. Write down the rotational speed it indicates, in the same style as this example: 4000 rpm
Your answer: 800 rpm
